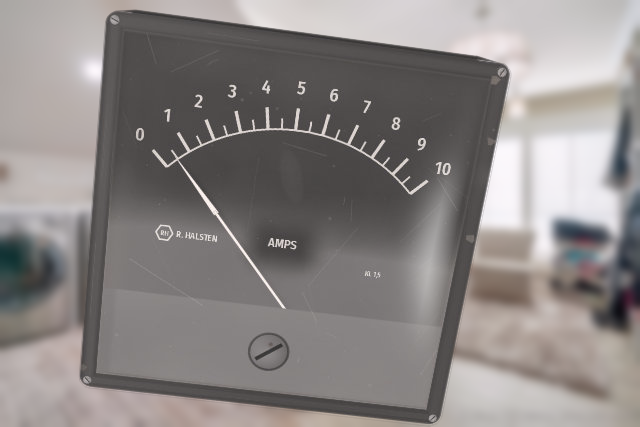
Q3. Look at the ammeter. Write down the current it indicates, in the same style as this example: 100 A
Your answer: 0.5 A
